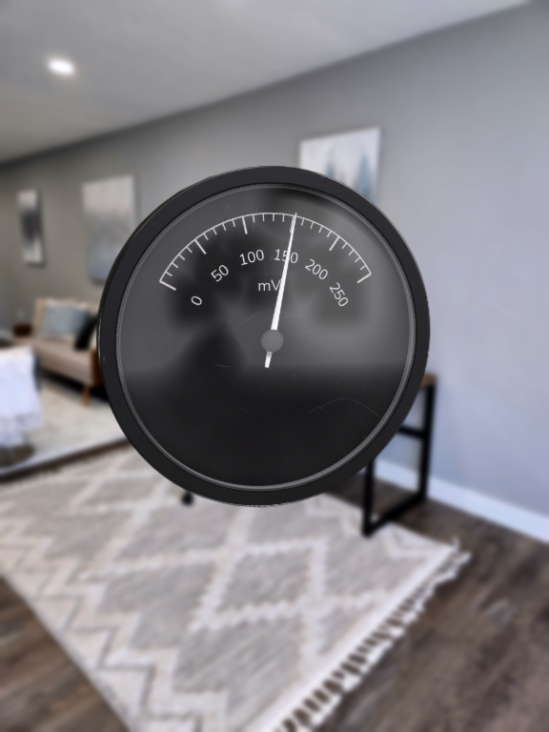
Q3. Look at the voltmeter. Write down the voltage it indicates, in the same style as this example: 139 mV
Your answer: 150 mV
